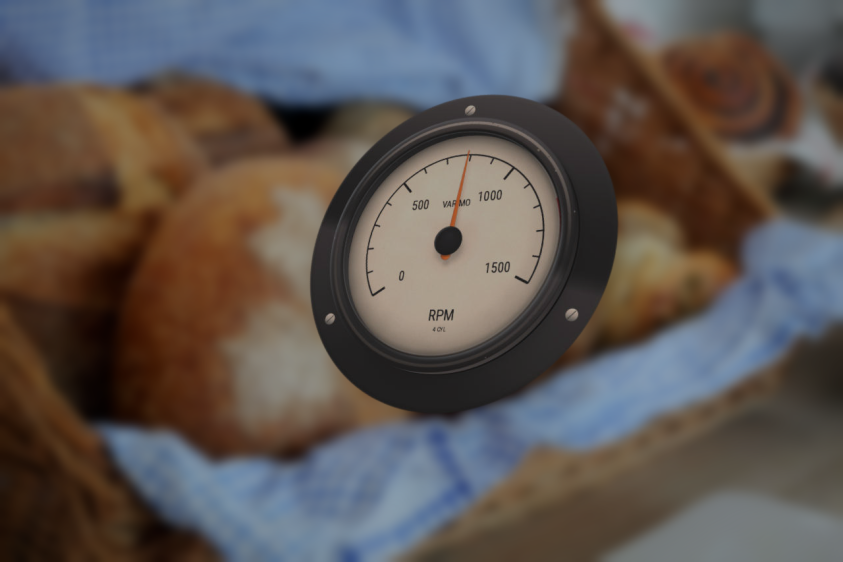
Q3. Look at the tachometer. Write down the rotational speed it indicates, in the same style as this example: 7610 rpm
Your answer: 800 rpm
